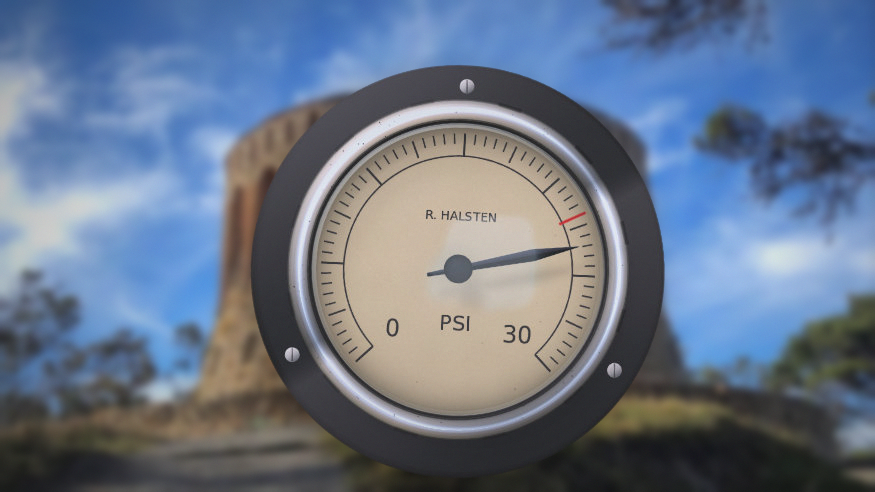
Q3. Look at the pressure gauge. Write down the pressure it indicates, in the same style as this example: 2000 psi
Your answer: 23.5 psi
